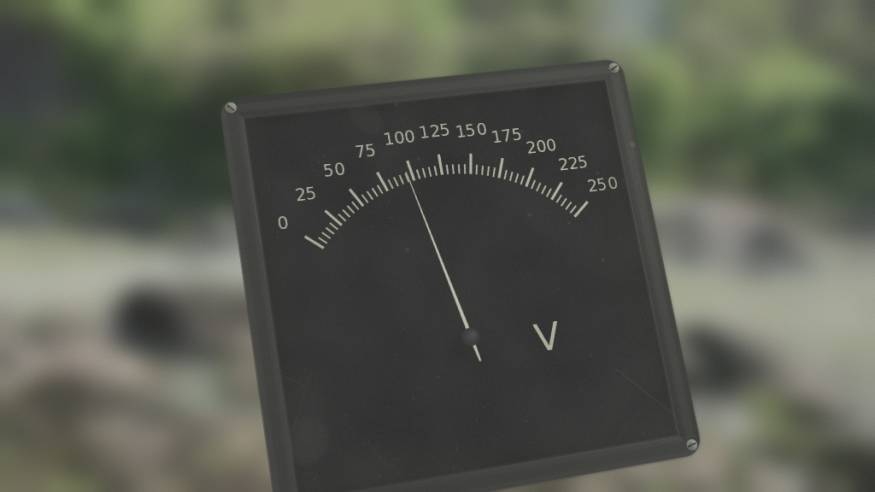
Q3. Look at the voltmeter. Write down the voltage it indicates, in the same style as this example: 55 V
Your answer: 95 V
